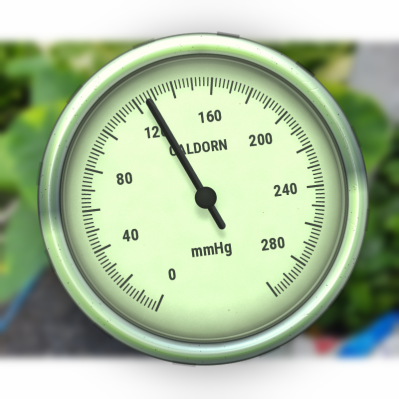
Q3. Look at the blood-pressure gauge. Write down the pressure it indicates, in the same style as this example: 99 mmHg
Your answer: 126 mmHg
